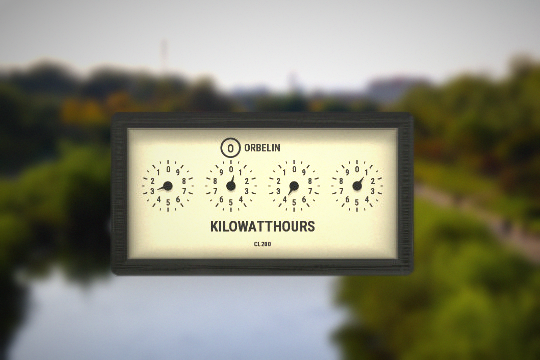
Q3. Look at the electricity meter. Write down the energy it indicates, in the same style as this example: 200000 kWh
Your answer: 3041 kWh
